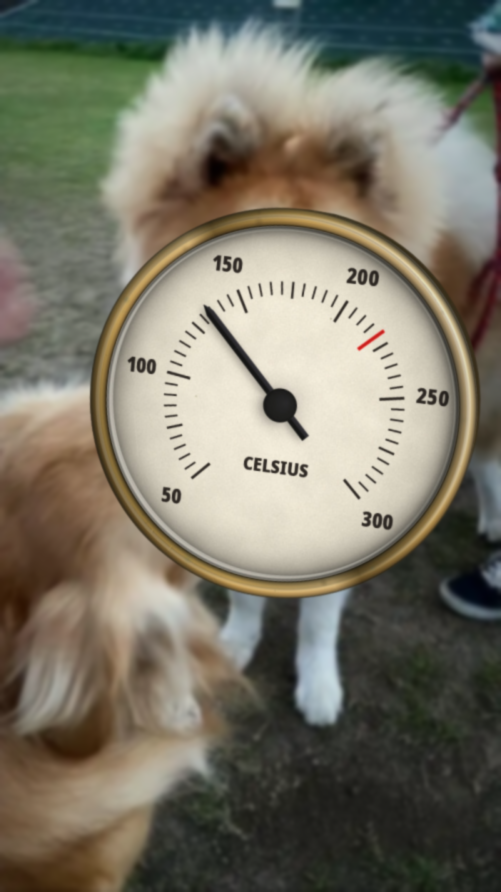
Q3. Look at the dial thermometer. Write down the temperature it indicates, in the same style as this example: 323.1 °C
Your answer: 135 °C
